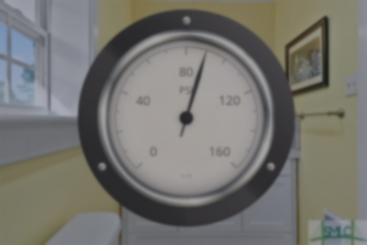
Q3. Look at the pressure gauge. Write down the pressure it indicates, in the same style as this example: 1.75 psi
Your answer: 90 psi
